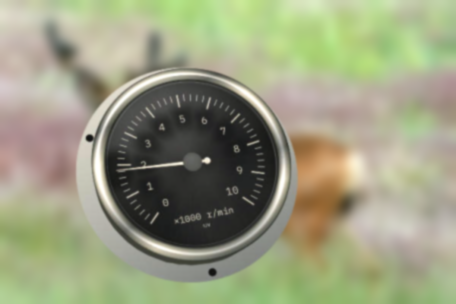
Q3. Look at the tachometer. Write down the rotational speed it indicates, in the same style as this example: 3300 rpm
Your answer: 1800 rpm
